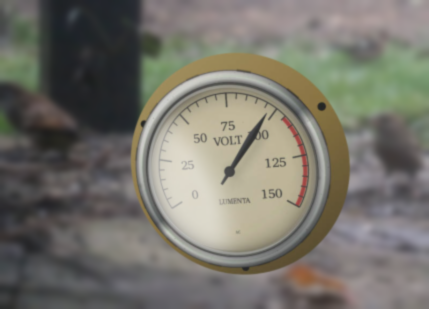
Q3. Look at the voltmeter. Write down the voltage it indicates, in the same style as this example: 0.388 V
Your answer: 97.5 V
